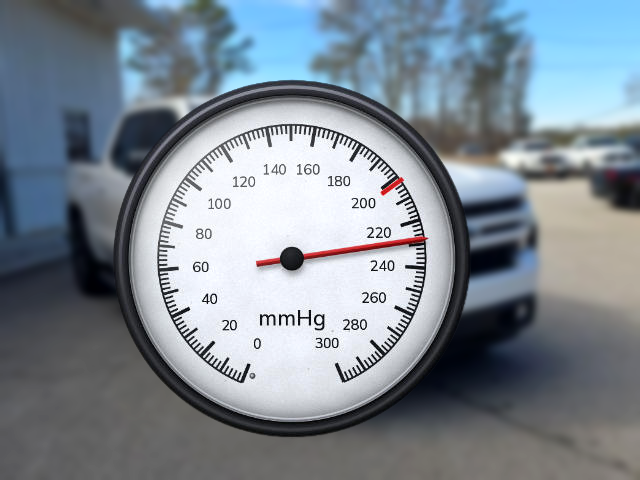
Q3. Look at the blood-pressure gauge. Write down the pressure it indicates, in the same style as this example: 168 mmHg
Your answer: 228 mmHg
